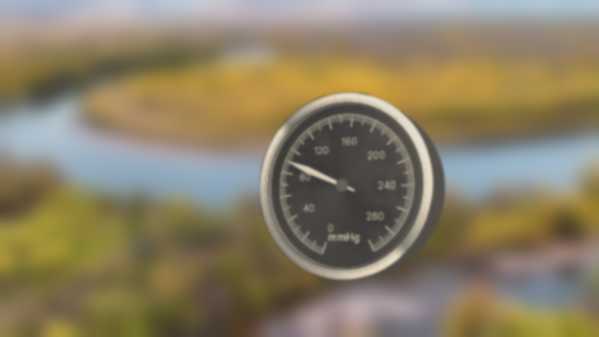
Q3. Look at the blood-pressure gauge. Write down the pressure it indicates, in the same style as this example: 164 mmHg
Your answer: 90 mmHg
